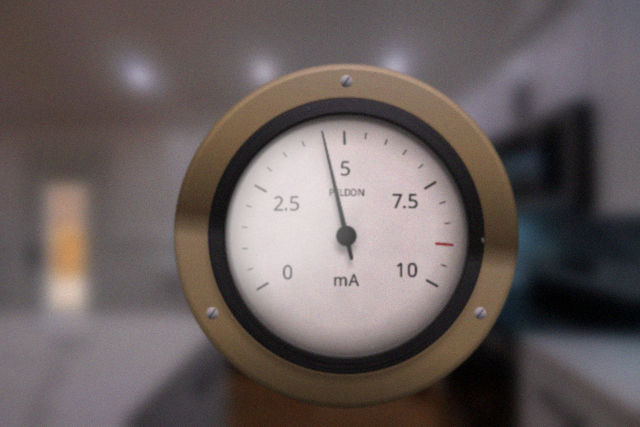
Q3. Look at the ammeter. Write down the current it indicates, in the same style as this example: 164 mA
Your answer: 4.5 mA
